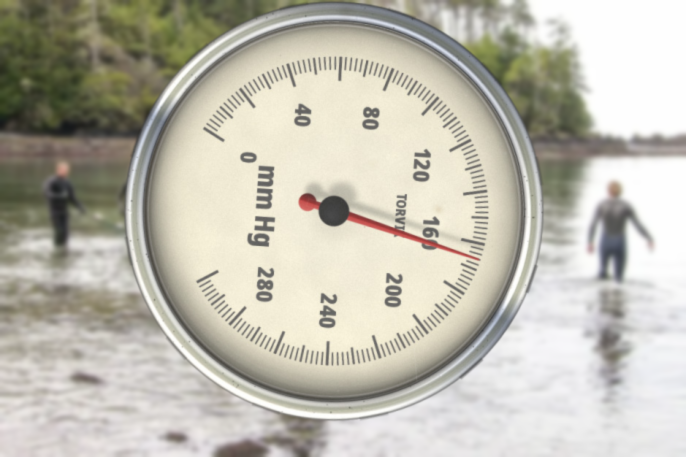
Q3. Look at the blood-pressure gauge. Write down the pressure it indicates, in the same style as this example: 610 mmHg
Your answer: 166 mmHg
